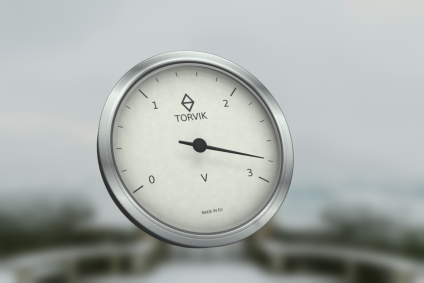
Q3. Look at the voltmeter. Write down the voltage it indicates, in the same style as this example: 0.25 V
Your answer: 2.8 V
